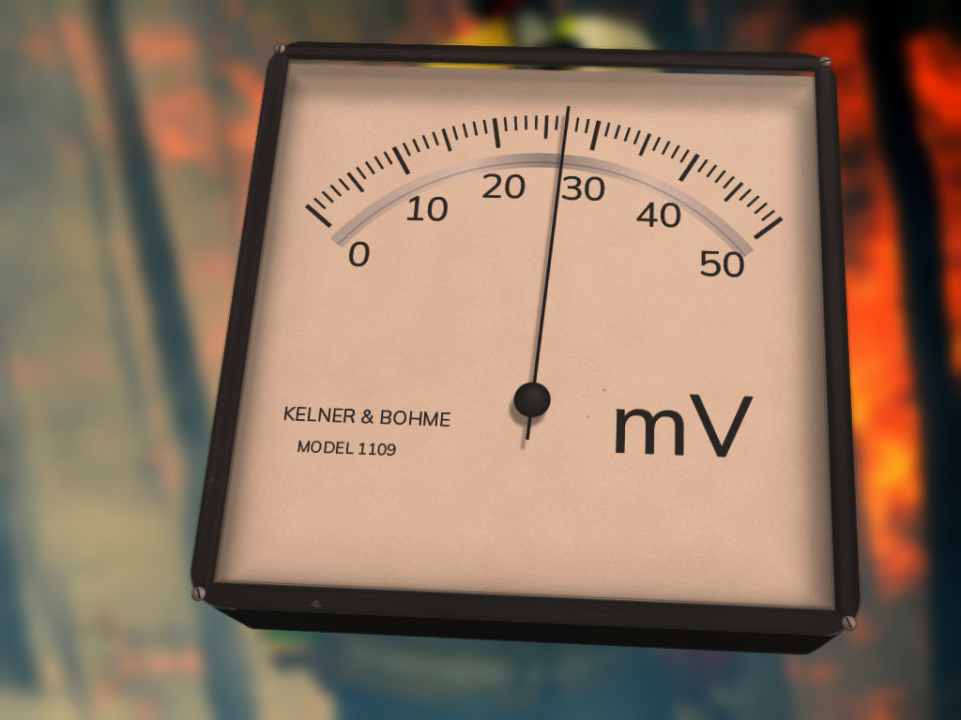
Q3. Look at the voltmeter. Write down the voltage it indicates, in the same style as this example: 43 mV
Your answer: 27 mV
